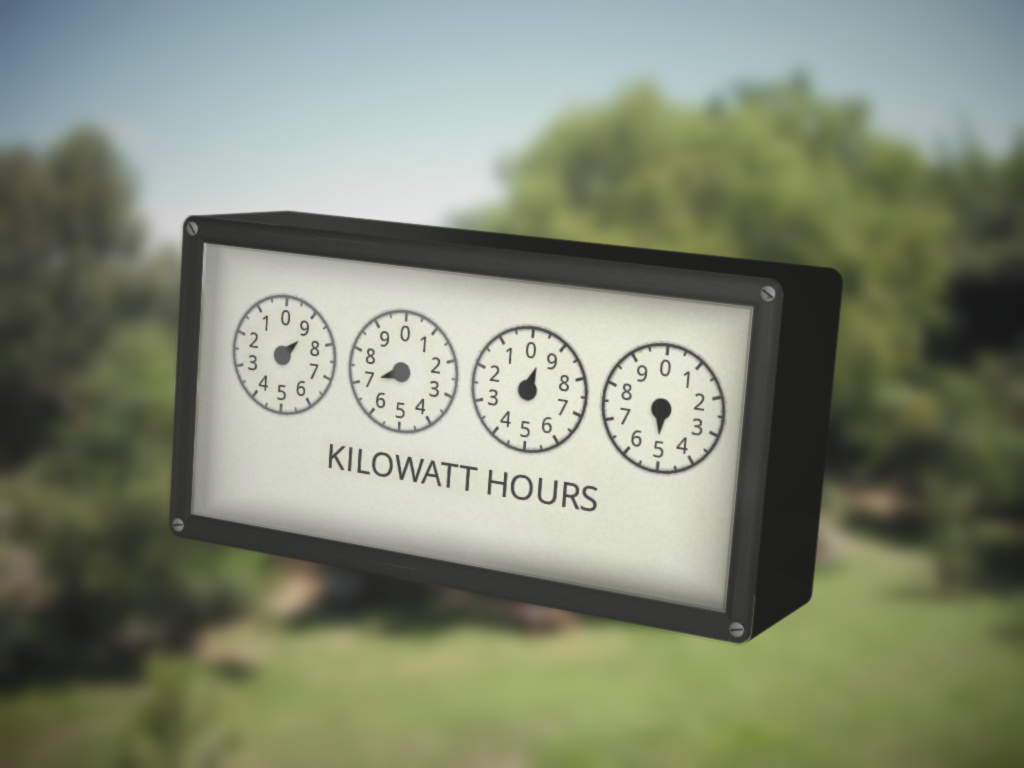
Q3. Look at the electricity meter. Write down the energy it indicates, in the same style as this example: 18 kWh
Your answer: 8695 kWh
